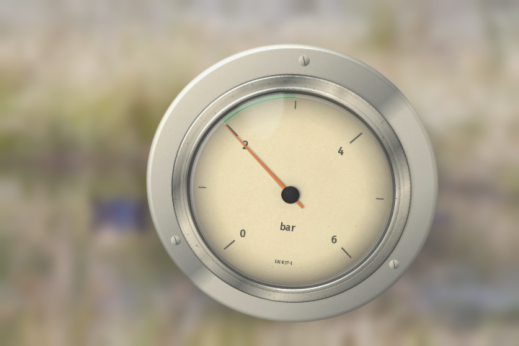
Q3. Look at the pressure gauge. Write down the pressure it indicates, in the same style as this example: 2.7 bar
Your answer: 2 bar
